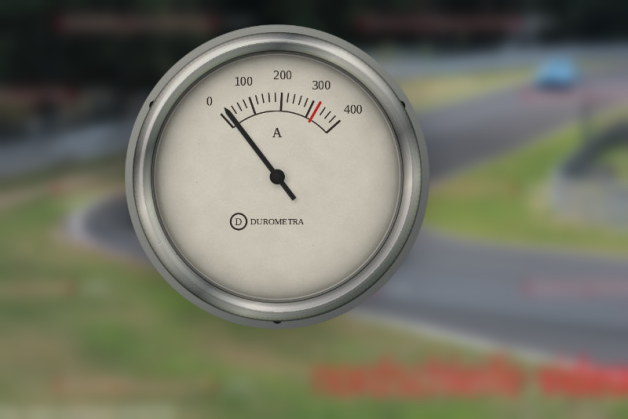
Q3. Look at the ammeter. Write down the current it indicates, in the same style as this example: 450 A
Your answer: 20 A
